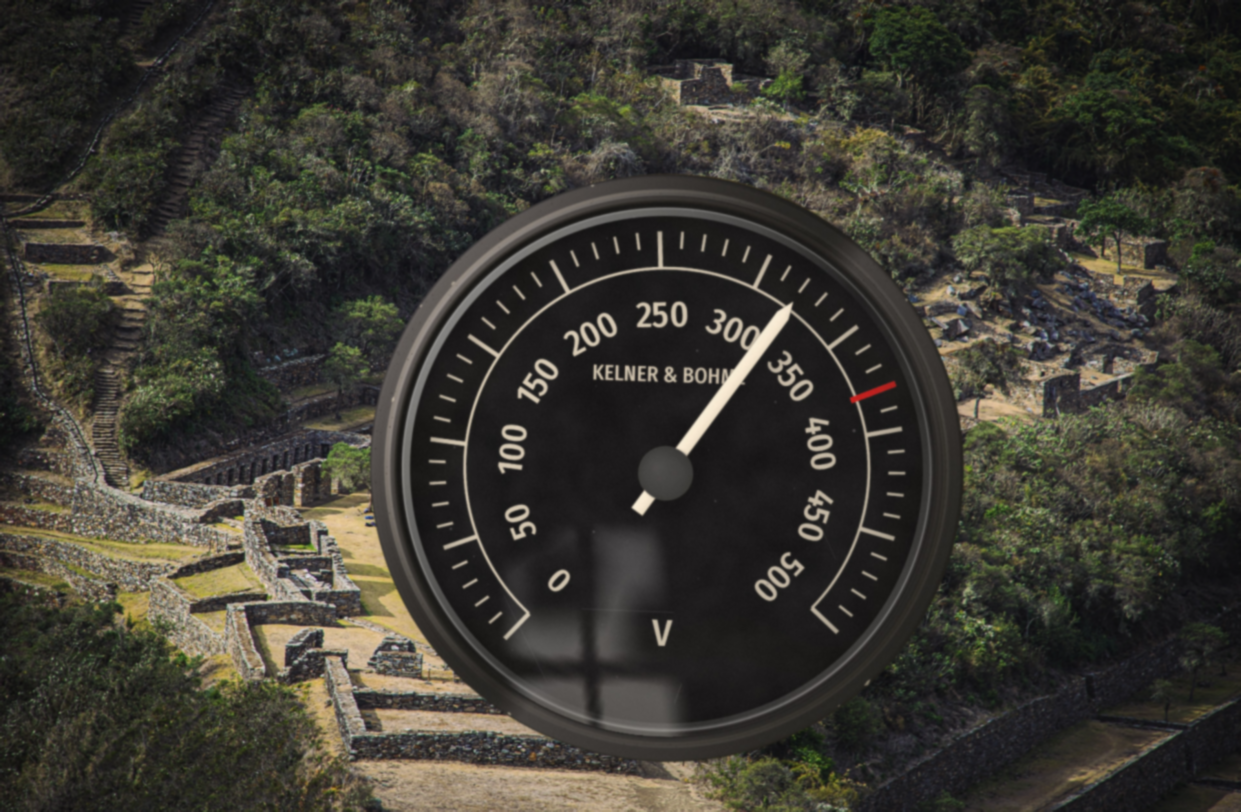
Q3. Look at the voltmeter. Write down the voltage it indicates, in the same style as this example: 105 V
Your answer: 320 V
